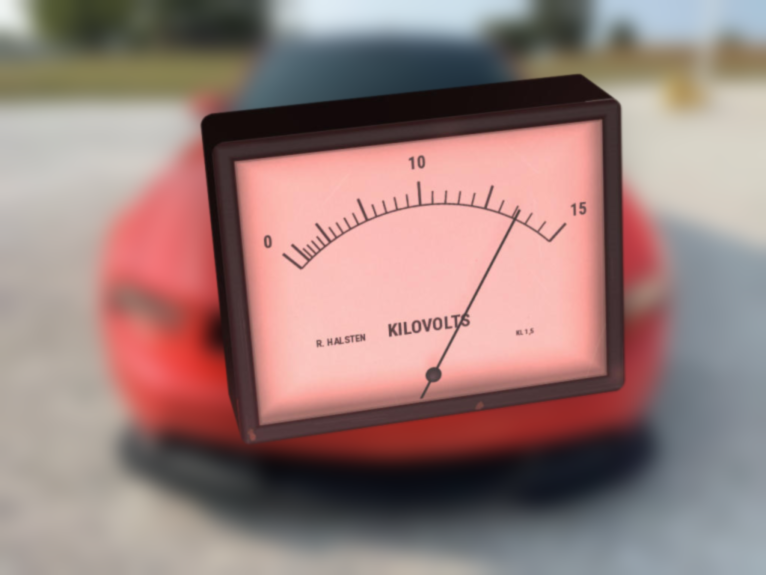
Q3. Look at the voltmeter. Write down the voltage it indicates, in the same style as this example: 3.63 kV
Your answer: 13.5 kV
